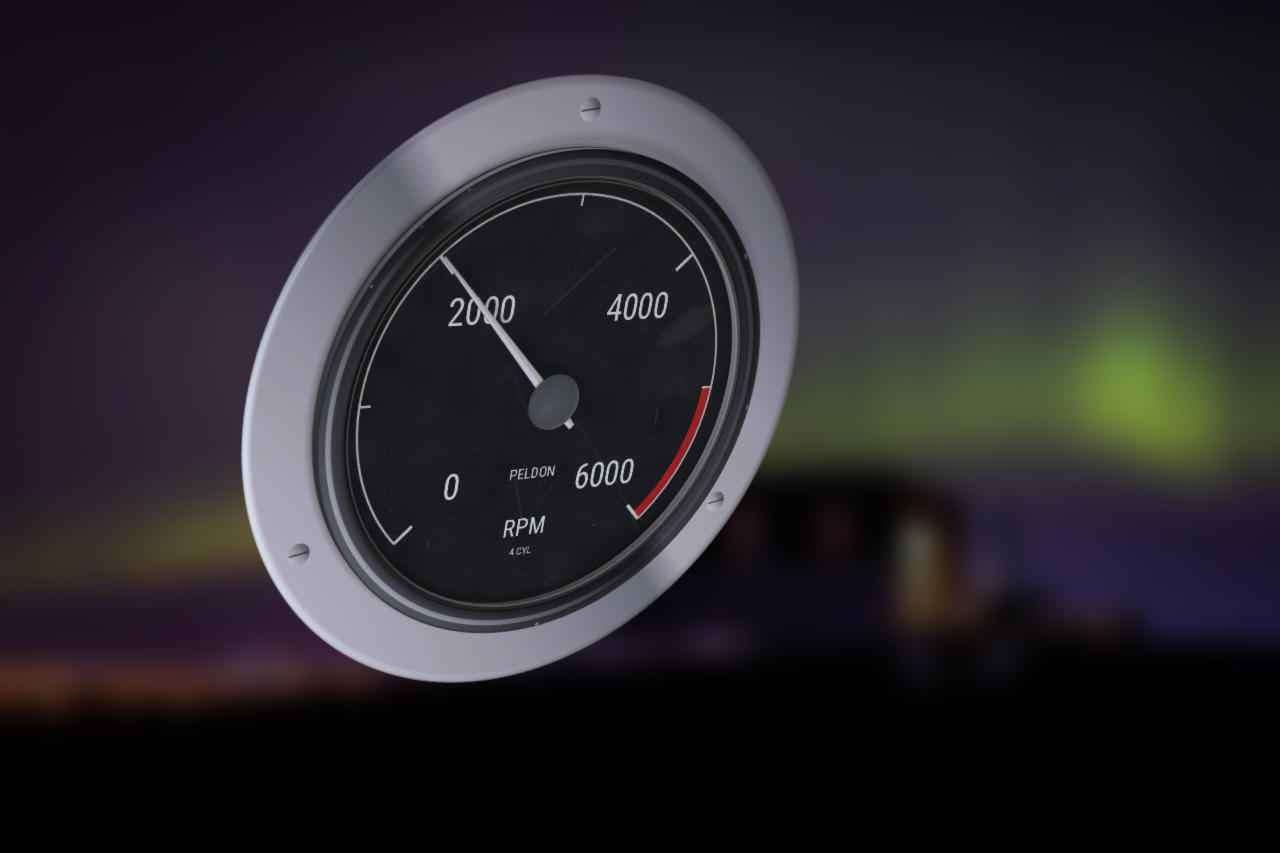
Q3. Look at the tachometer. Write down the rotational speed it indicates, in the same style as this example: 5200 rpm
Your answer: 2000 rpm
